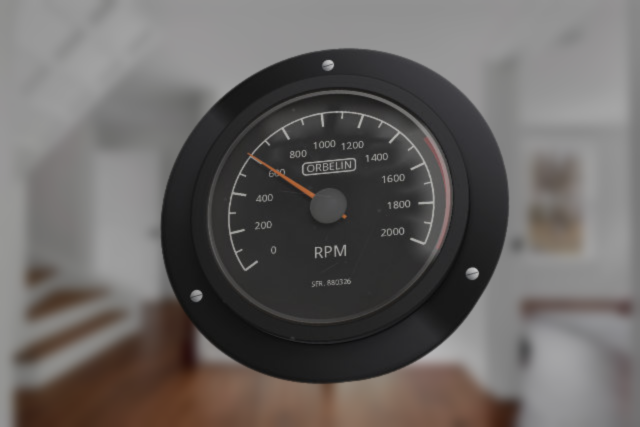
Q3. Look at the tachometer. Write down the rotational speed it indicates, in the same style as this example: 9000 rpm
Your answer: 600 rpm
